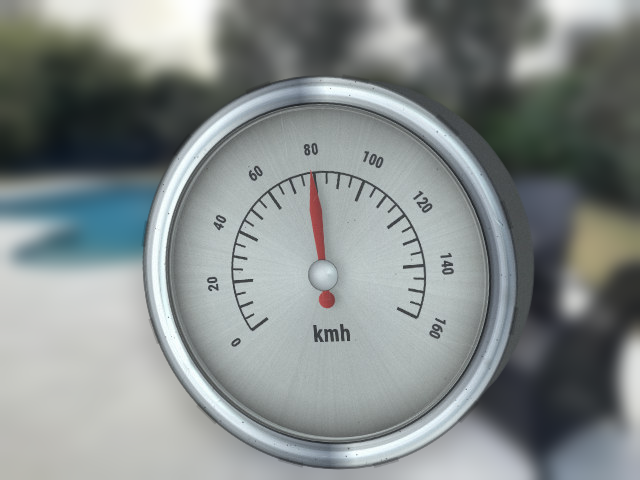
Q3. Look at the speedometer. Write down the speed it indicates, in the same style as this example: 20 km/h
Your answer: 80 km/h
